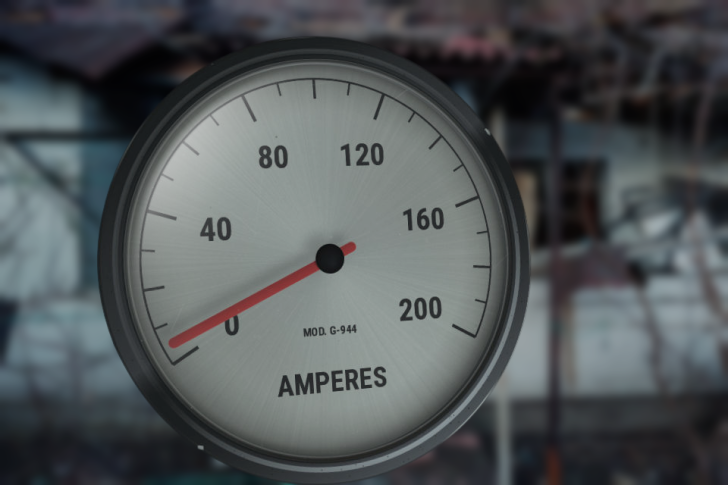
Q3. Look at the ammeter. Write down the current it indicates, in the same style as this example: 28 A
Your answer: 5 A
